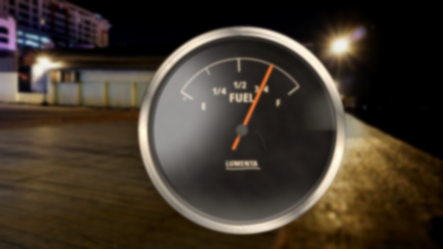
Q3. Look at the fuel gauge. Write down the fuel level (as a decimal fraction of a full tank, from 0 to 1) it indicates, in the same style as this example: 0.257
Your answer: 0.75
